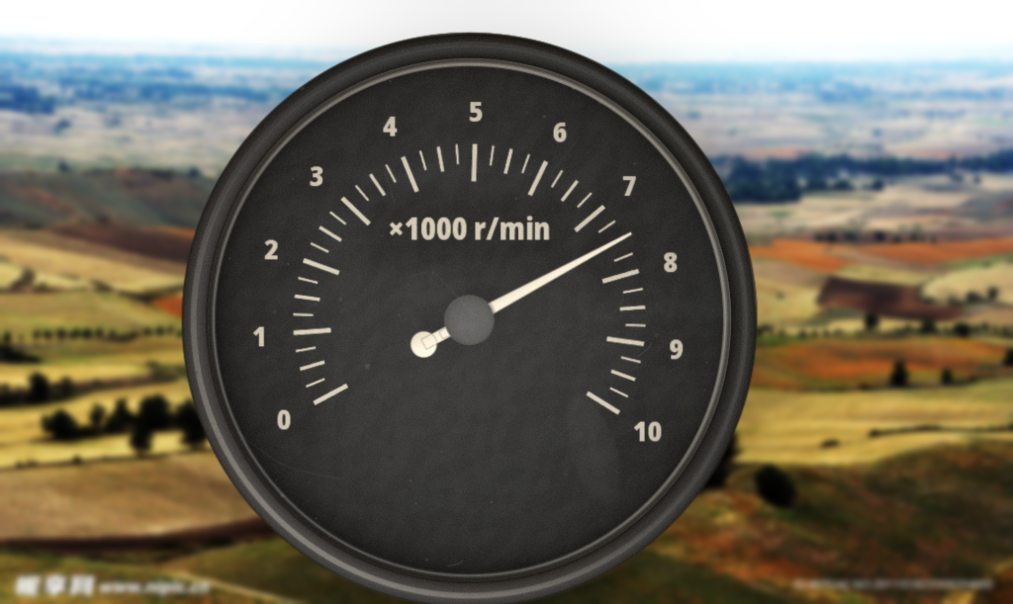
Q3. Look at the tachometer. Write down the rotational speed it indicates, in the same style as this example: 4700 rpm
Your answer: 7500 rpm
